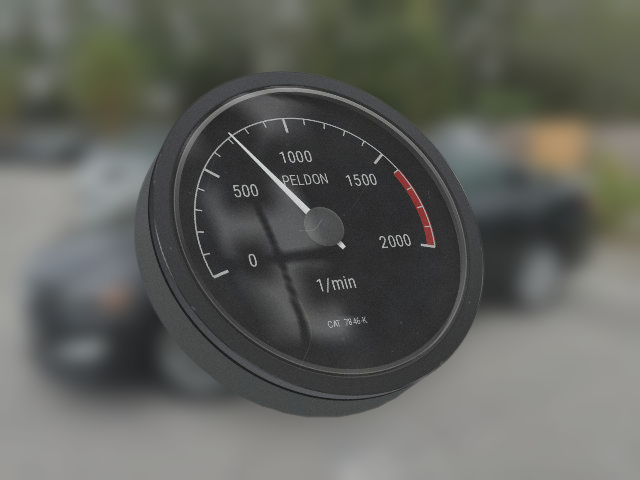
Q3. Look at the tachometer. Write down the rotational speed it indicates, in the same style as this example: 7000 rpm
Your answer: 700 rpm
